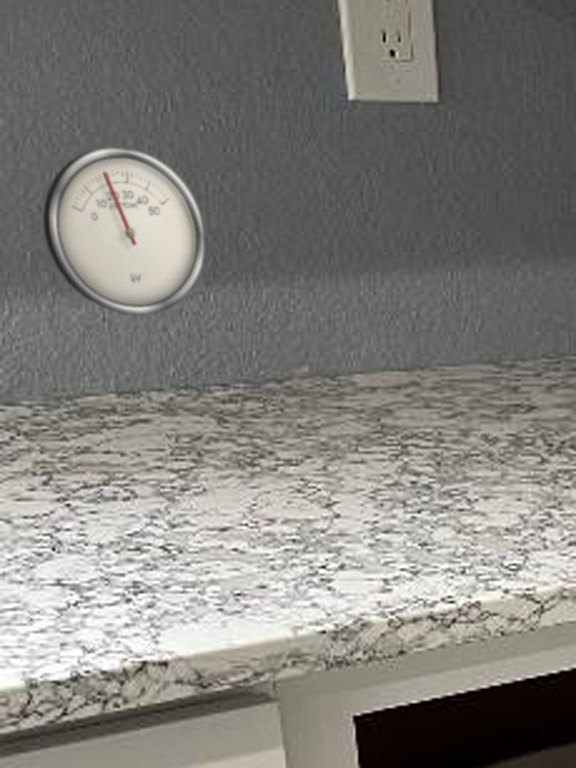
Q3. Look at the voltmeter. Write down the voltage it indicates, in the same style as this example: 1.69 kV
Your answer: 20 kV
